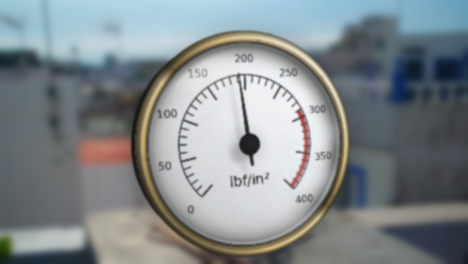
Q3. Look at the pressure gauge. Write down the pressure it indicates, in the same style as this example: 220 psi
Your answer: 190 psi
